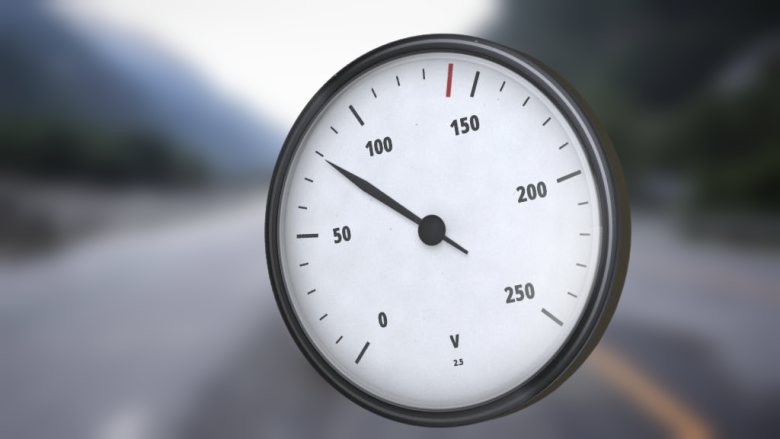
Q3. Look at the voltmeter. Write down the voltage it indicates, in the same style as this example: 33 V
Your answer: 80 V
